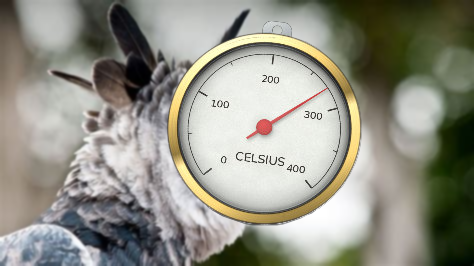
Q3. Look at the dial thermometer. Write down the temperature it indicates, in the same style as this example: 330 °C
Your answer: 275 °C
